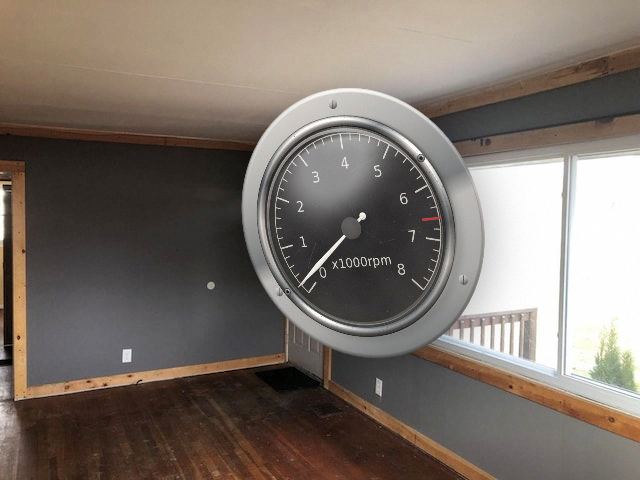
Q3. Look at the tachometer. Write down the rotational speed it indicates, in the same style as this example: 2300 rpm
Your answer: 200 rpm
